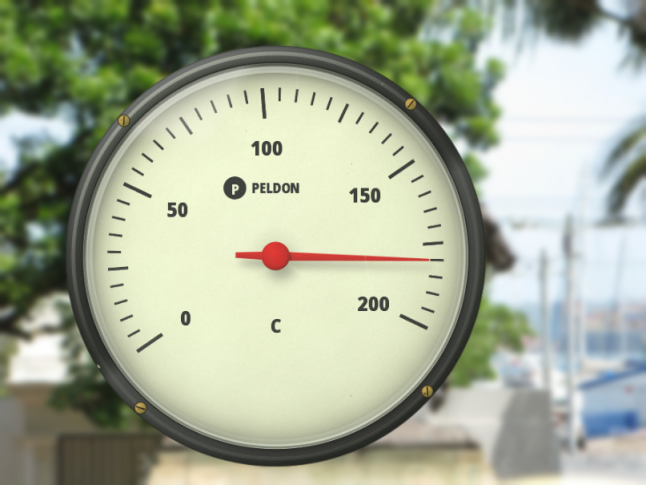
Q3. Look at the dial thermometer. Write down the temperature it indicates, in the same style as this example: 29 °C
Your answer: 180 °C
